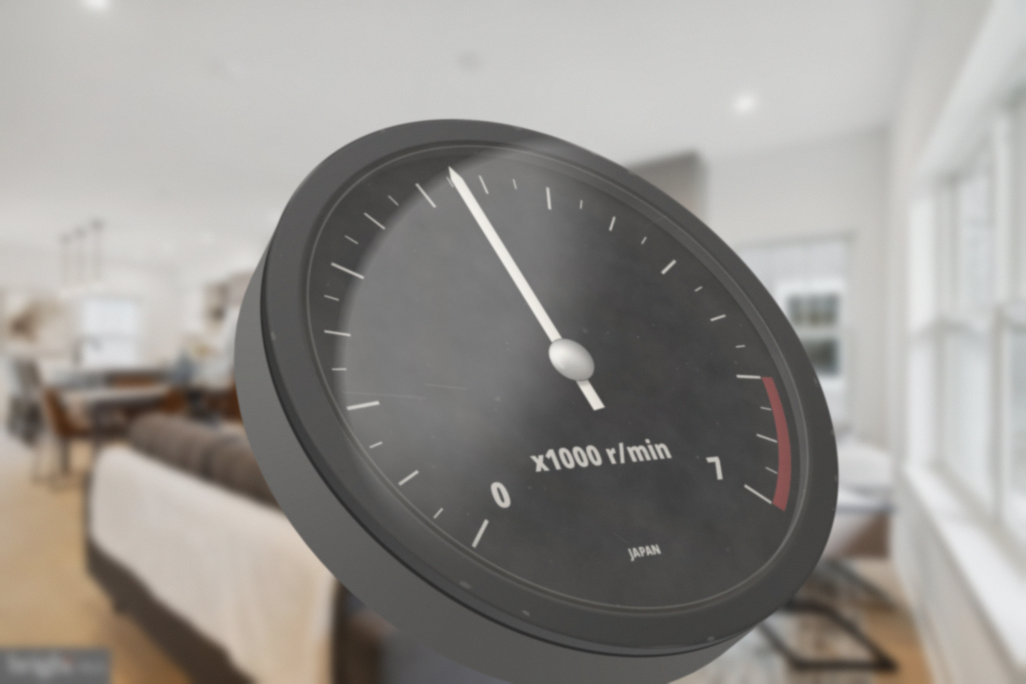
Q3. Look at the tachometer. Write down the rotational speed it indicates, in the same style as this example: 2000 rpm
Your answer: 3250 rpm
